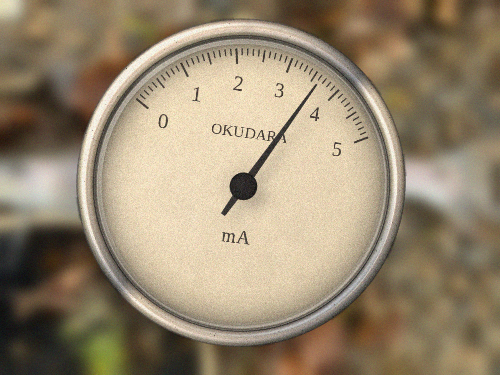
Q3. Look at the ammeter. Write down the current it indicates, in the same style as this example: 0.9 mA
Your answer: 3.6 mA
